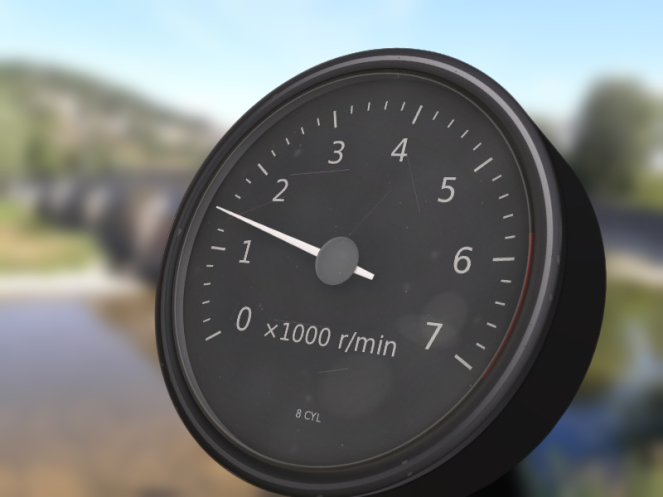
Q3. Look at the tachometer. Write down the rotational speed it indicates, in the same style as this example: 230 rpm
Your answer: 1400 rpm
